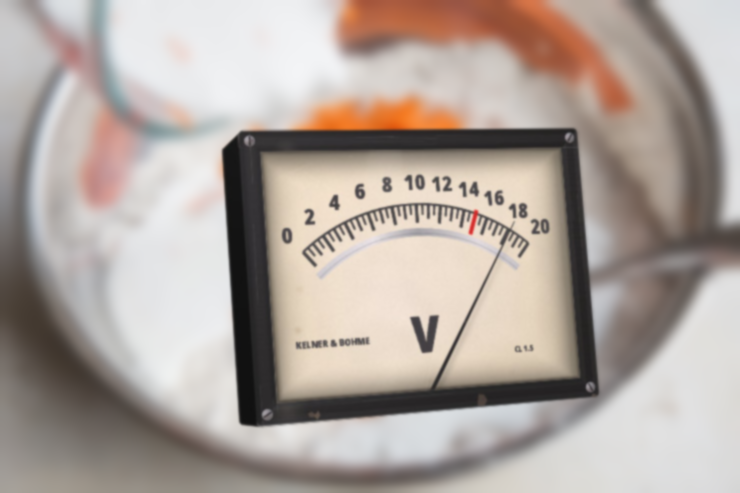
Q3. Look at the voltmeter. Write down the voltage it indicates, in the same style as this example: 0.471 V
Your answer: 18 V
